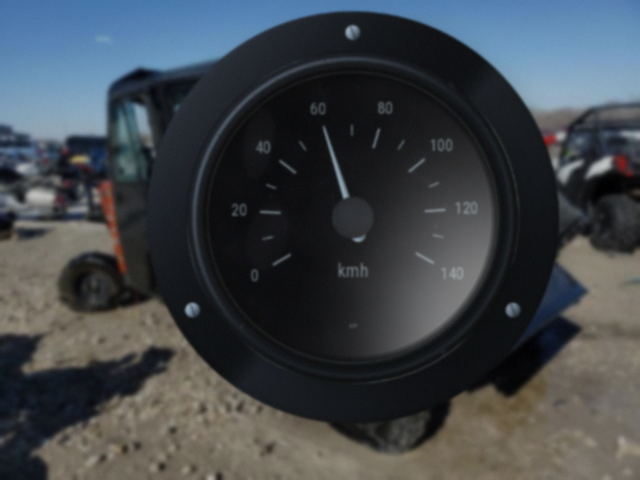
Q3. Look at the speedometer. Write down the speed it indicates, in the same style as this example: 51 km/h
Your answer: 60 km/h
